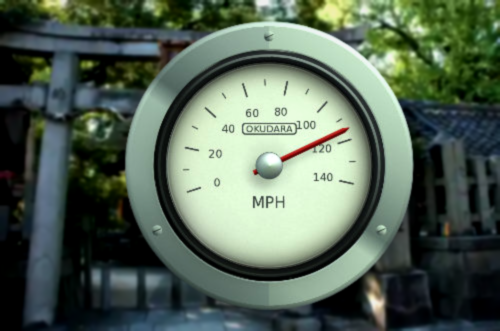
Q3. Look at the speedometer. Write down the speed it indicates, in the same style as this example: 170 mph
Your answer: 115 mph
